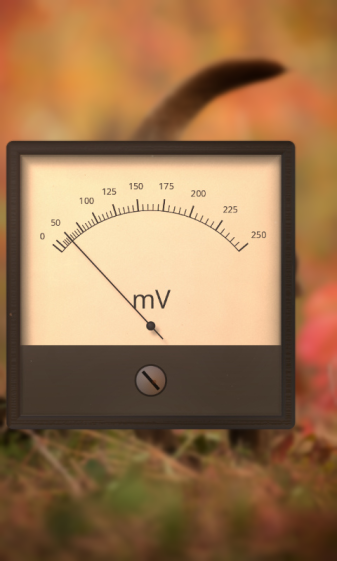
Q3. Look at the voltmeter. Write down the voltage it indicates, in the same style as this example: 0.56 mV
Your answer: 50 mV
